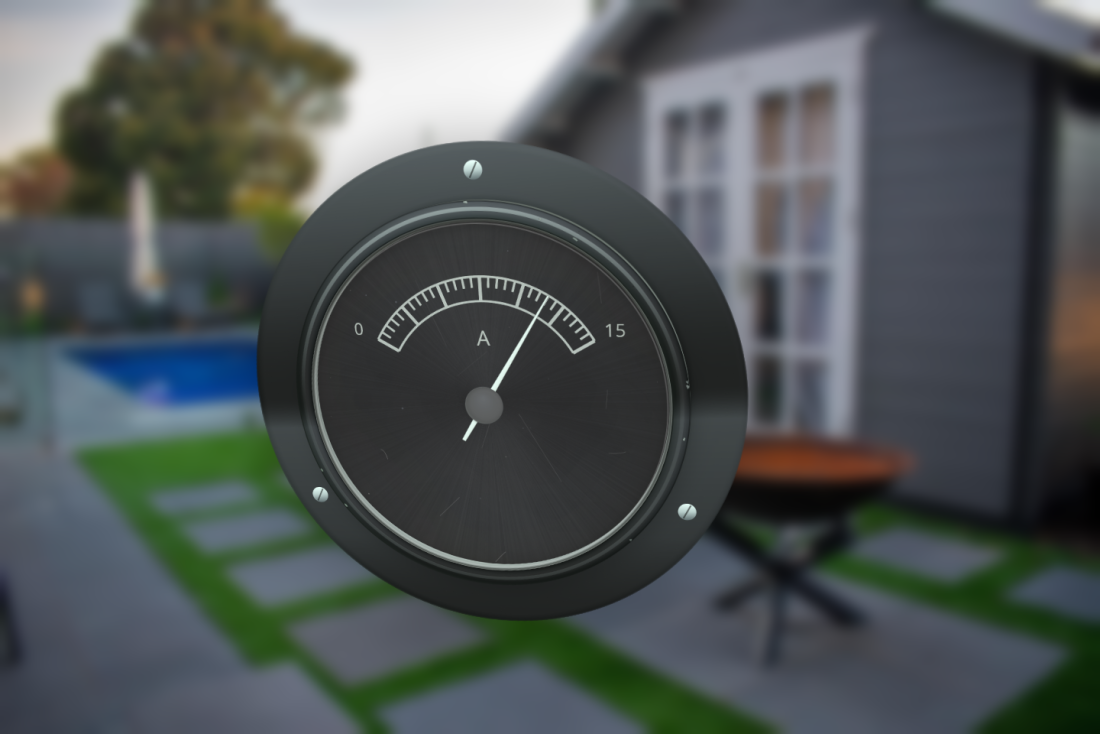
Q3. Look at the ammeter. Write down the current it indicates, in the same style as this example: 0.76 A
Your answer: 11.5 A
